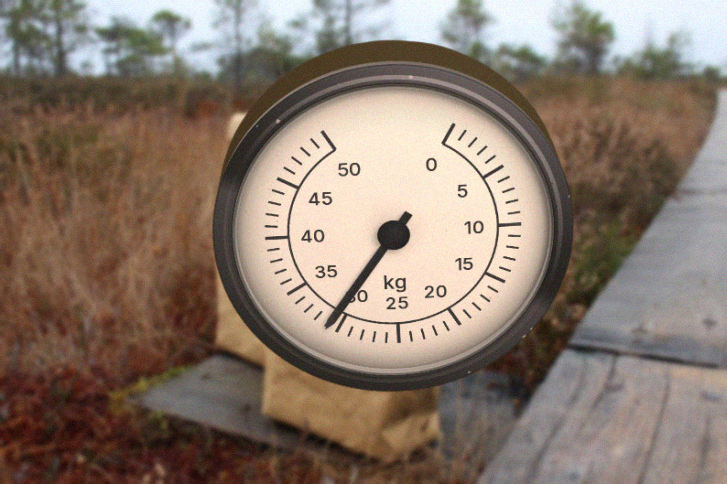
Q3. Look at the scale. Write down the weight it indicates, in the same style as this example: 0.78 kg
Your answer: 31 kg
